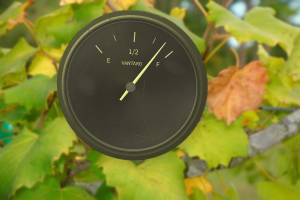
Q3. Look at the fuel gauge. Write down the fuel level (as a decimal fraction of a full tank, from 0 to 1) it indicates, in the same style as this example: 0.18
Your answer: 0.875
